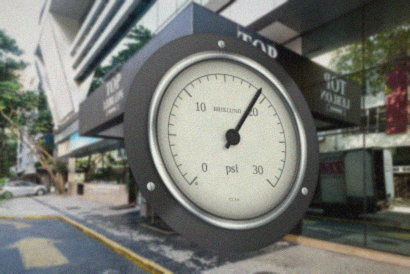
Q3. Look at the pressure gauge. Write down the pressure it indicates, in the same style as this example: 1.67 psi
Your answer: 19 psi
